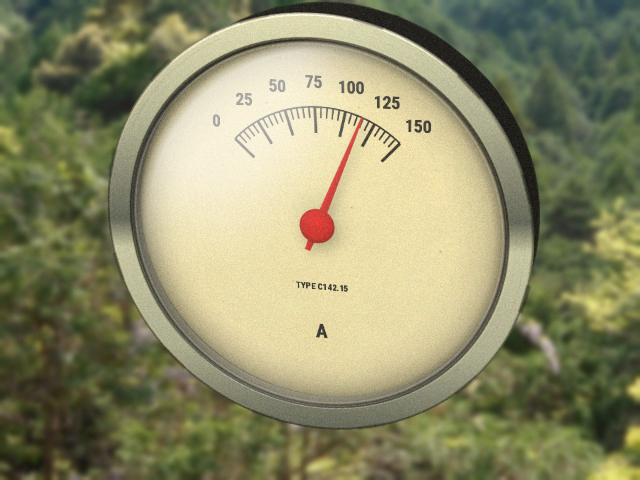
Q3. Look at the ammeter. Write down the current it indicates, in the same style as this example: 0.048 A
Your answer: 115 A
